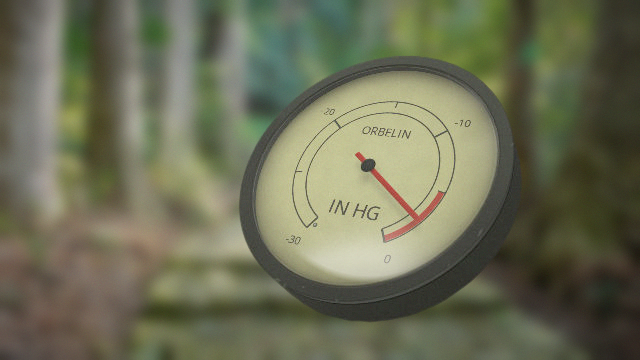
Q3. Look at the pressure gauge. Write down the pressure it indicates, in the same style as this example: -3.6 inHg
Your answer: -2.5 inHg
